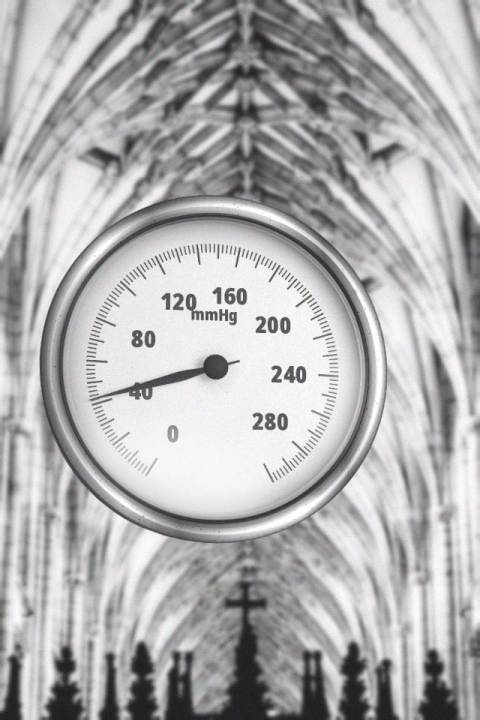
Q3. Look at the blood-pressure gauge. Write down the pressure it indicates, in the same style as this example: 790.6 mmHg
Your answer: 42 mmHg
